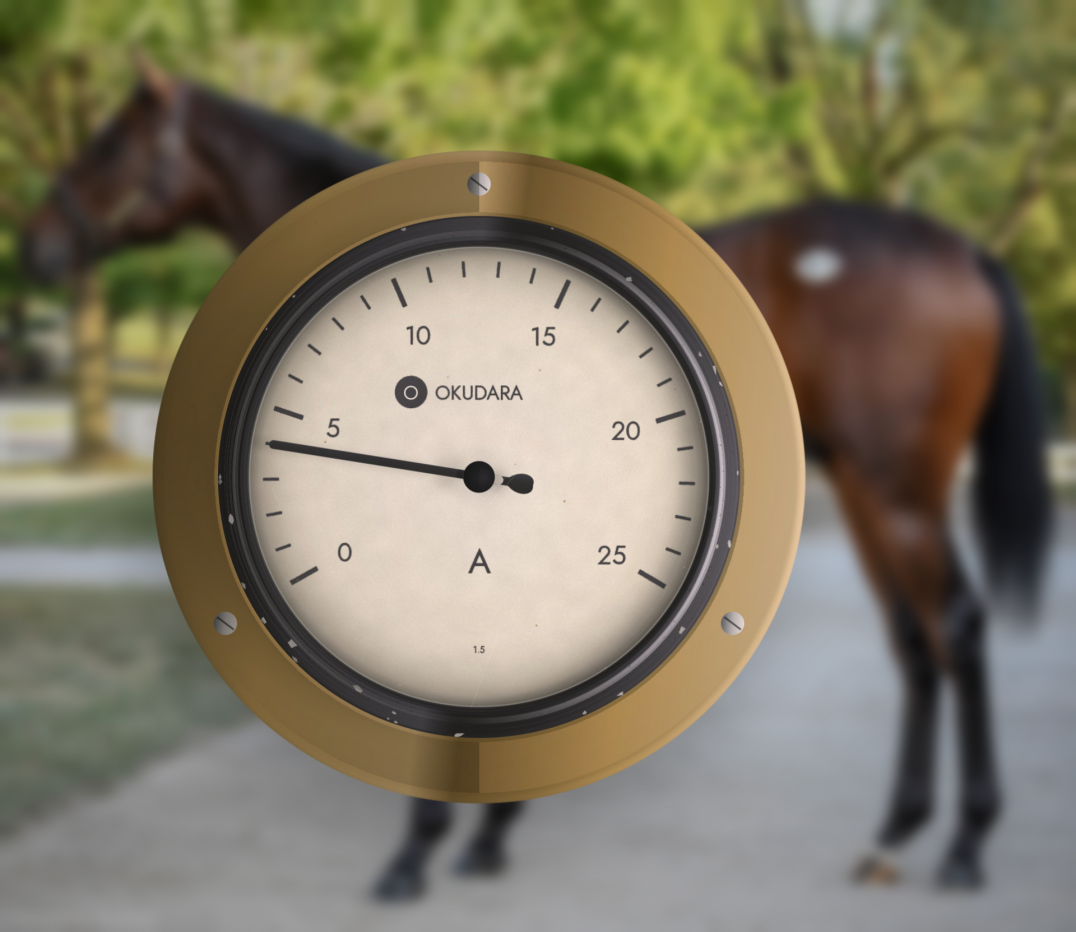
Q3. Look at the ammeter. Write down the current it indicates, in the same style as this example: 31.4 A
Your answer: 4 A
